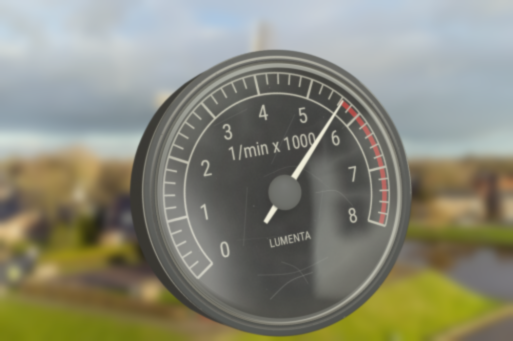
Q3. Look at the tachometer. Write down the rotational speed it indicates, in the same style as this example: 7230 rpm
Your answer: 5600 rpm
